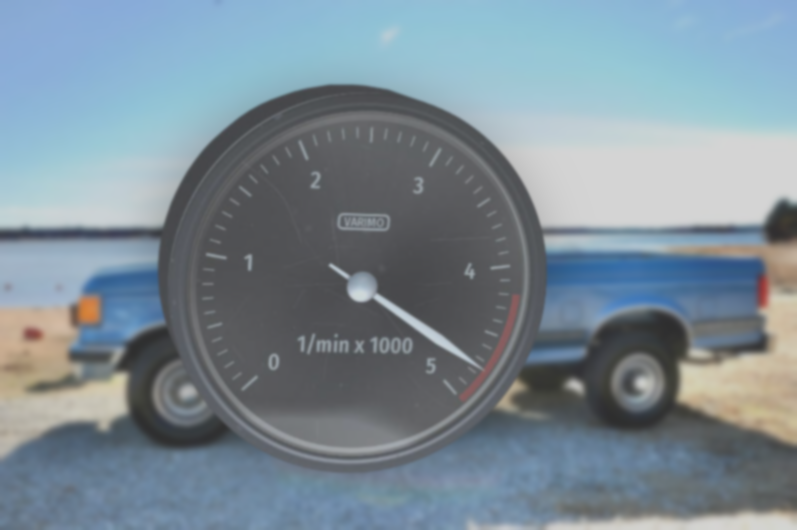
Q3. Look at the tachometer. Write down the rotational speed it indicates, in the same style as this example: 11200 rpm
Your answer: 4750 rpm
